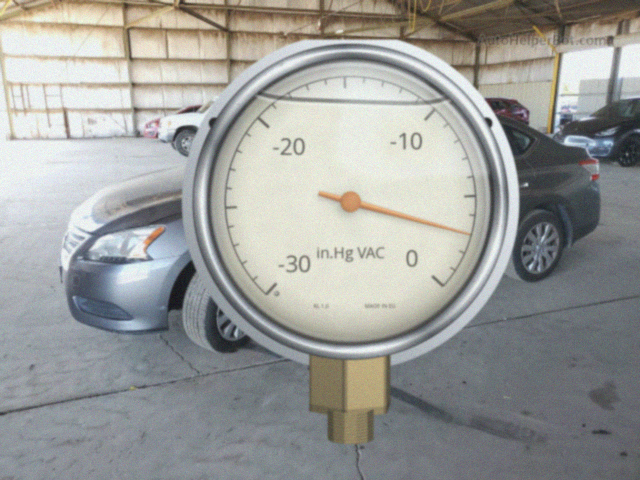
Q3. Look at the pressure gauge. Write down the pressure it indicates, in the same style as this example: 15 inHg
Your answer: -3 inHg
